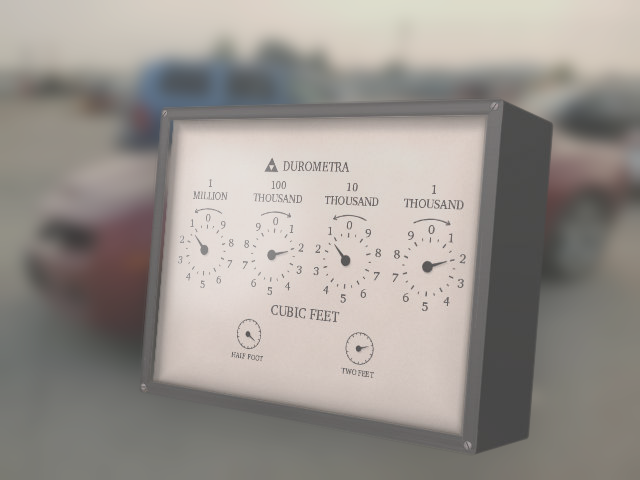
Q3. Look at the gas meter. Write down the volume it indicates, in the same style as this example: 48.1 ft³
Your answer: 121200 ft³
